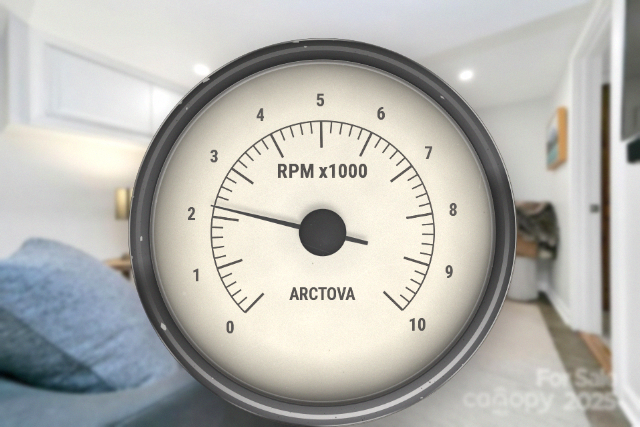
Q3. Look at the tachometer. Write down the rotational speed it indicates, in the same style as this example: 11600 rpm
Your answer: 2200 rpm
